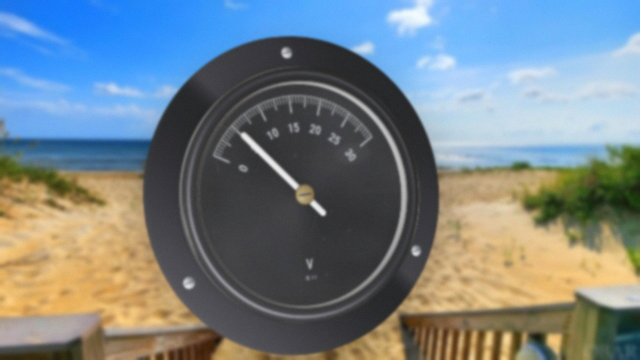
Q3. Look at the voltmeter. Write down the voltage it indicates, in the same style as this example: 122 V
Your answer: 5 V
